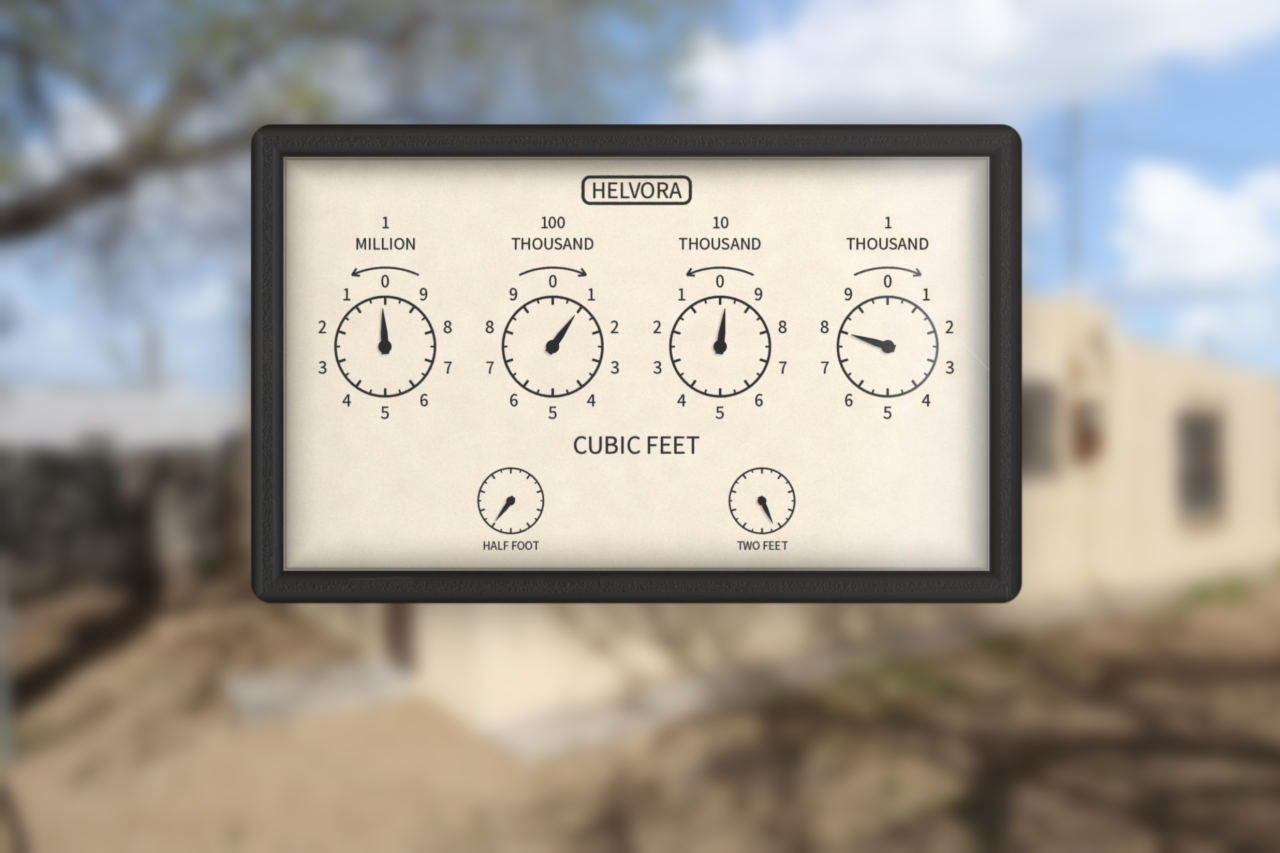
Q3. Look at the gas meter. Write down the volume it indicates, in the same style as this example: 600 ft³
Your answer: 9800 ft³
